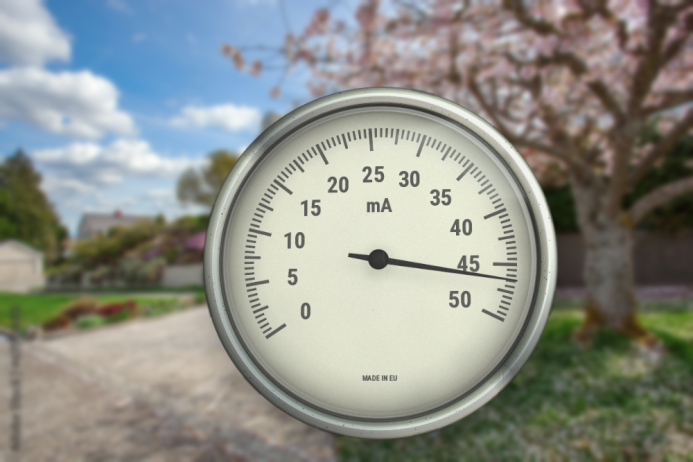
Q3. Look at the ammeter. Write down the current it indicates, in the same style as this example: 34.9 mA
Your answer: 46.5 mA
